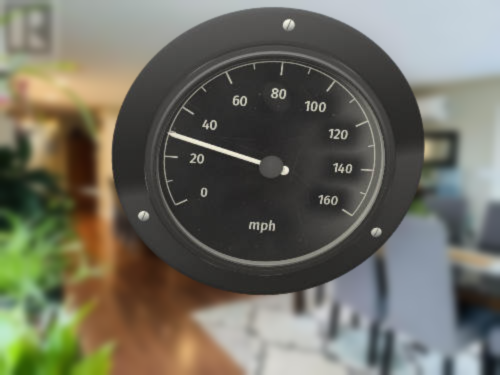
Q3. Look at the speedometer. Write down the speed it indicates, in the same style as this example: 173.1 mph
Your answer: 30 mph
